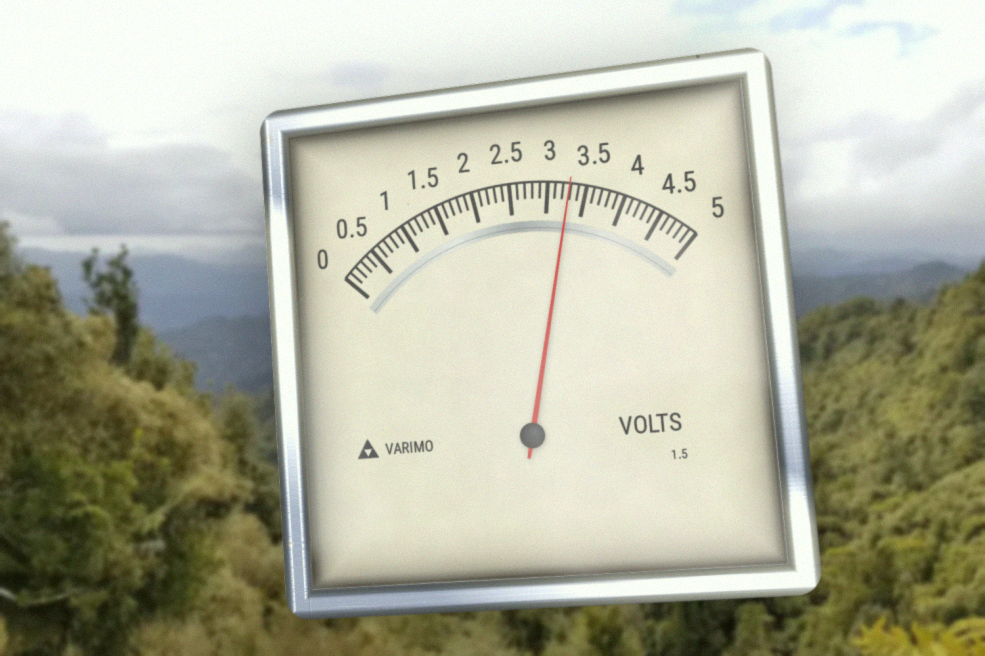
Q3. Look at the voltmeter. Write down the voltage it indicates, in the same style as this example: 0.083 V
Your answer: 3.3 V
